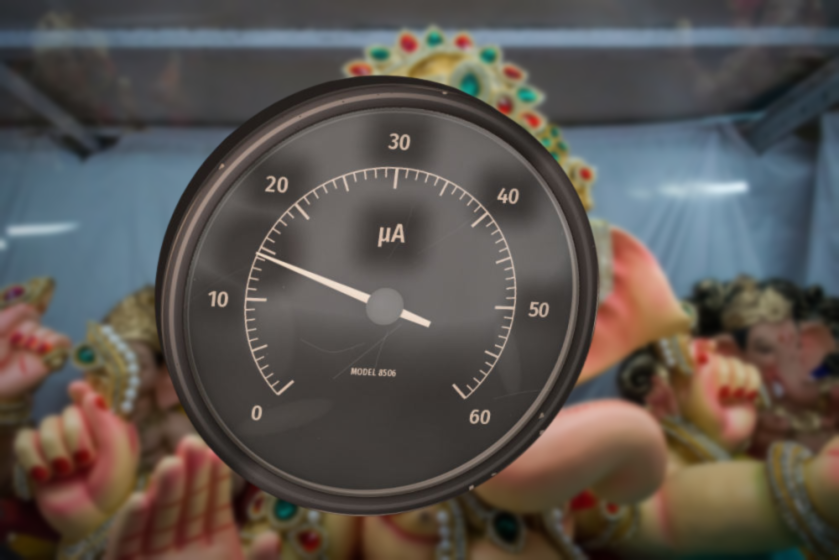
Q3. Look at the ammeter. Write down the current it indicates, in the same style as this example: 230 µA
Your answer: 14.5 µA
